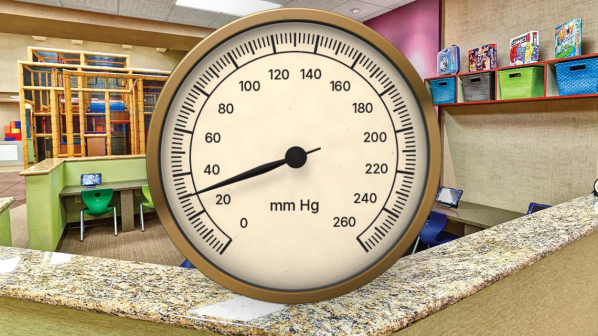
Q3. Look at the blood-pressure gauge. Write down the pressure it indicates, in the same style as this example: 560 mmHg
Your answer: 30 mmHg
